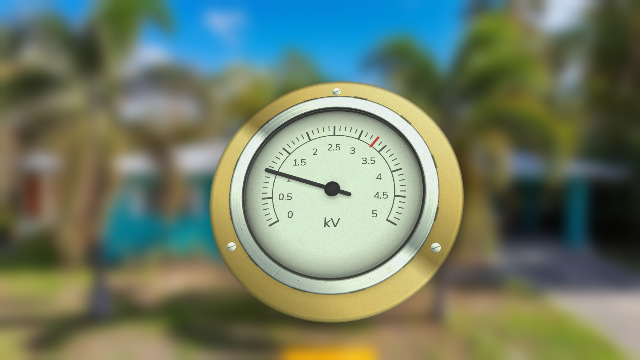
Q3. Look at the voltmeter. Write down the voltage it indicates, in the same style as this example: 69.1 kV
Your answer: 1 kV
